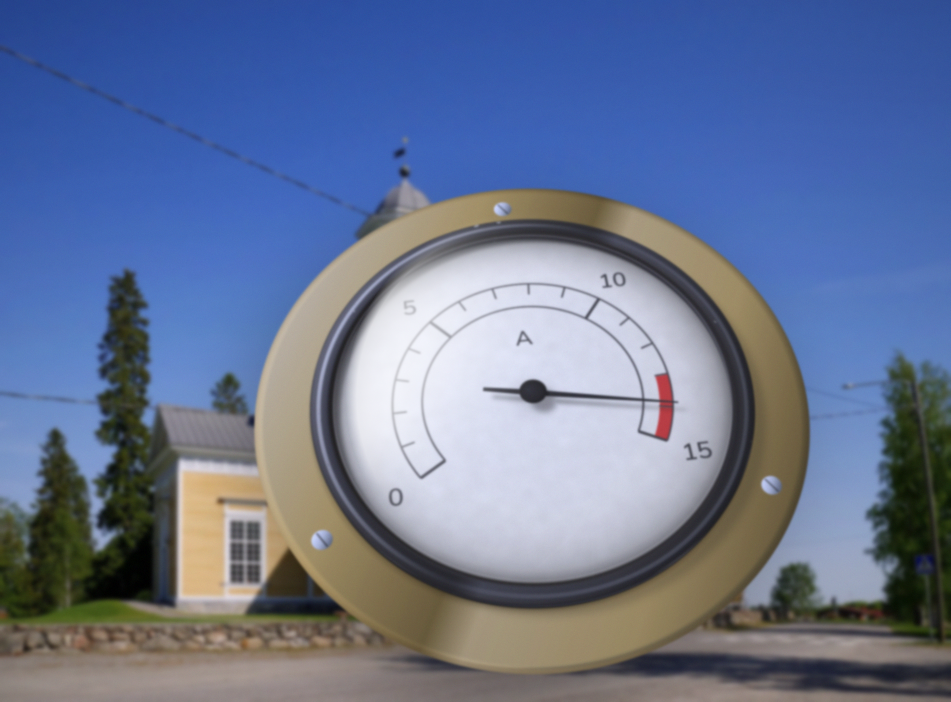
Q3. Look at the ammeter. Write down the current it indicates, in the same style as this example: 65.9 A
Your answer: 14 A
